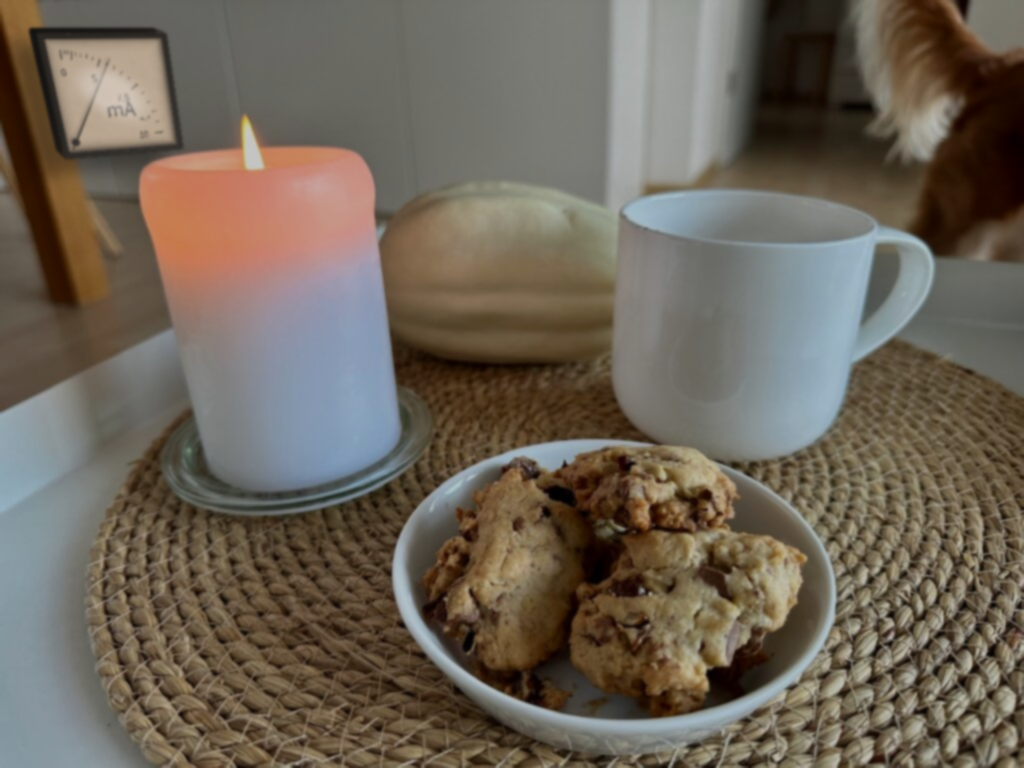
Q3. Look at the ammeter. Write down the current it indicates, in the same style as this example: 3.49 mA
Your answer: 5.5 mA
